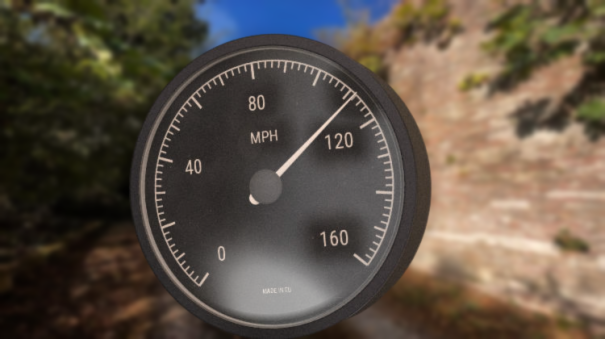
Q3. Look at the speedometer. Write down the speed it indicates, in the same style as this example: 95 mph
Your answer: 112 mph
